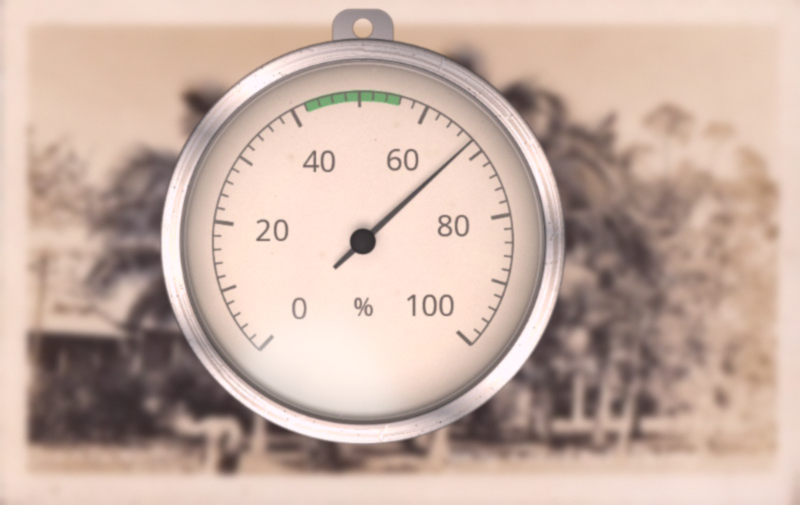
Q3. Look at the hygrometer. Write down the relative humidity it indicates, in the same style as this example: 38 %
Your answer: 68 %
